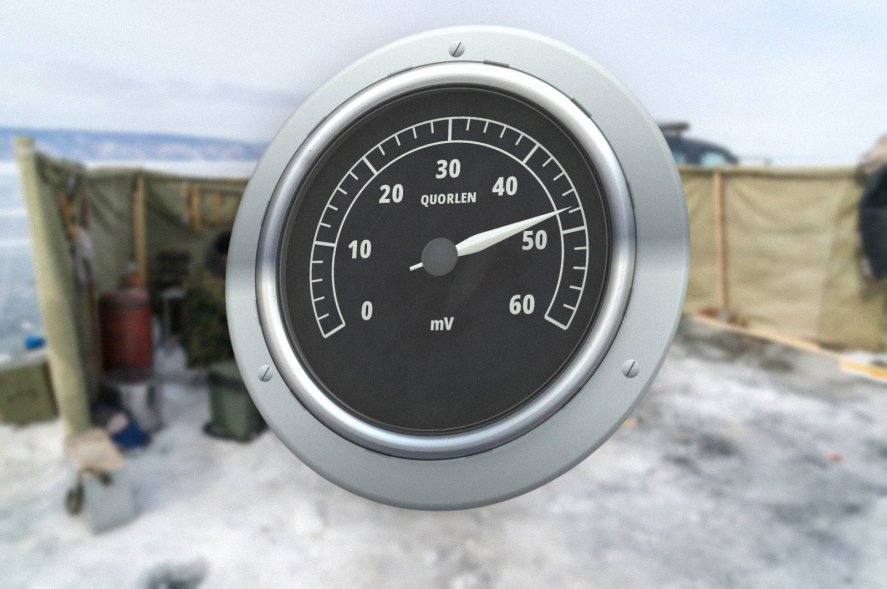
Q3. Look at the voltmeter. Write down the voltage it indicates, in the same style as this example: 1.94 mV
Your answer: 48 mV
